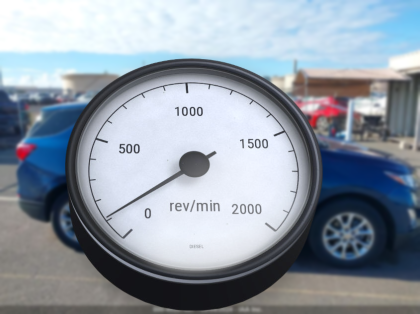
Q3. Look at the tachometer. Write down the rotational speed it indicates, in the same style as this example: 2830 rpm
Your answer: 100 rpm
